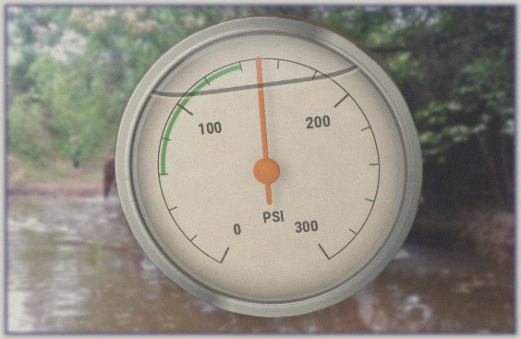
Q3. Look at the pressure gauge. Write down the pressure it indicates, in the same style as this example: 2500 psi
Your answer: 150 psi
